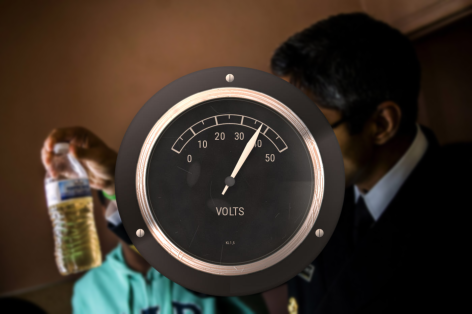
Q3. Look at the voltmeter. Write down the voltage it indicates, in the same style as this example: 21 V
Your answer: 37.5 V
